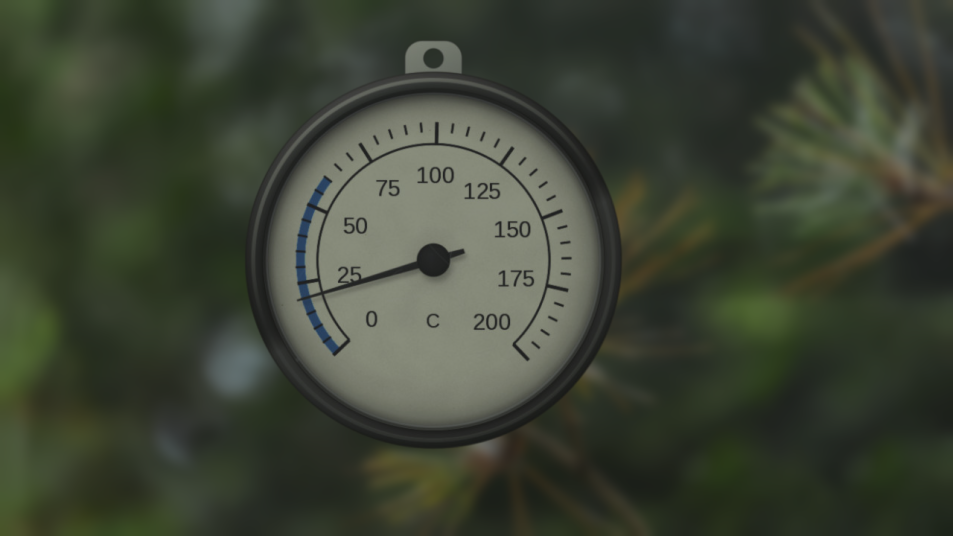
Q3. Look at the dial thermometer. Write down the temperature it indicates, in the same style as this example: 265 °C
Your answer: 20 °C
